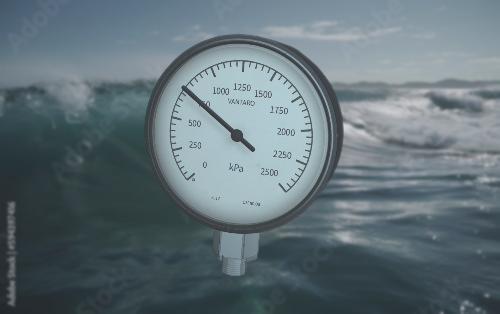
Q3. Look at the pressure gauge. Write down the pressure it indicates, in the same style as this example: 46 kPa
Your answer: 750 kPa
